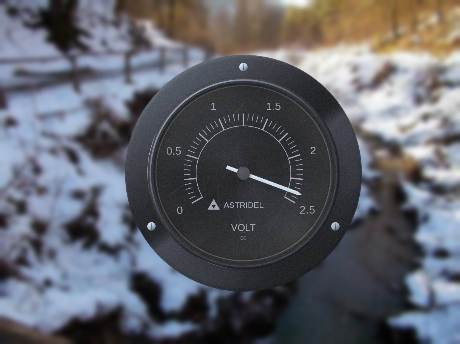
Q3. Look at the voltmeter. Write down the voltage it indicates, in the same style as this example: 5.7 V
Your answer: 2.4 V
